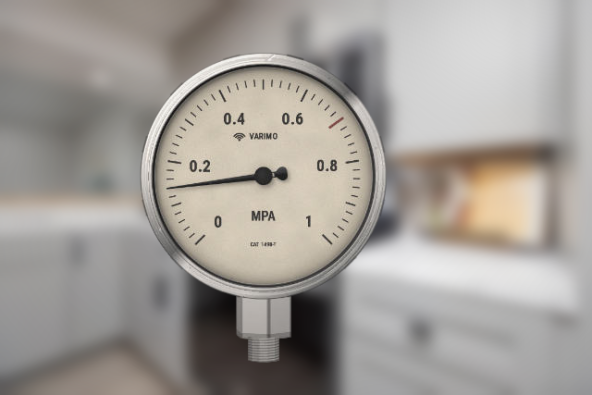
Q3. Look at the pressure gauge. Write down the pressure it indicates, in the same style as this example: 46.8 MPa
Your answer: 0.14 MPa
